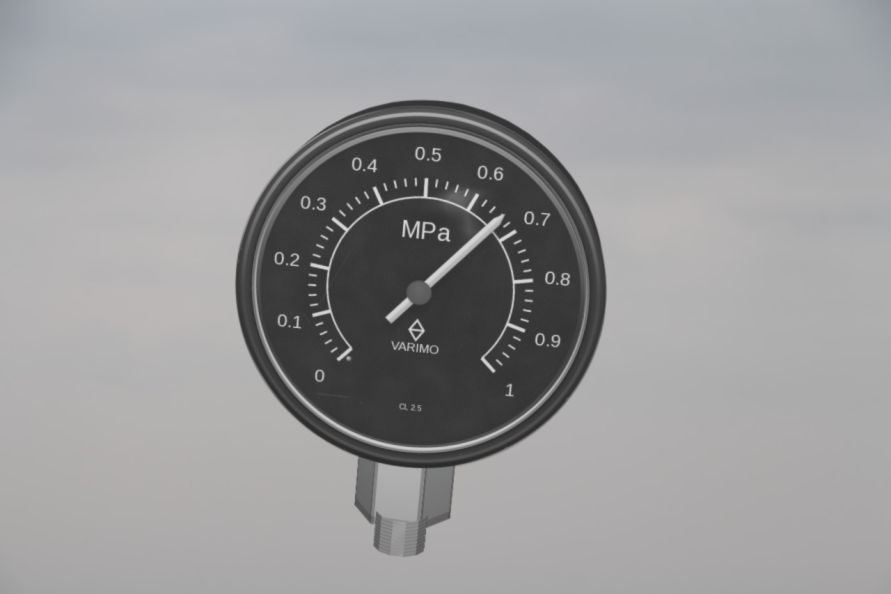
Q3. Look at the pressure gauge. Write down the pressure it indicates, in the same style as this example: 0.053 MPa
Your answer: 0.66 MPa
